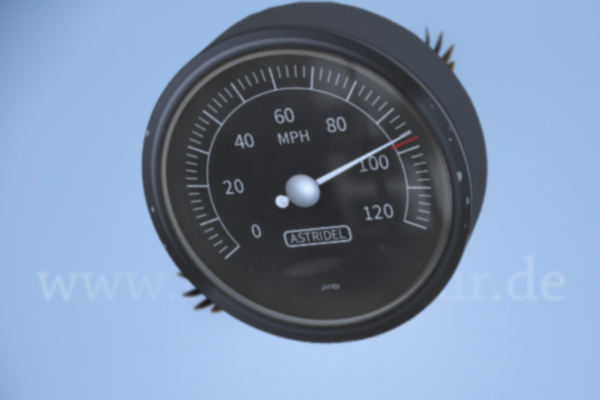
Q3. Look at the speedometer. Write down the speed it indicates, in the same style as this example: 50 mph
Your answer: 96 mph
